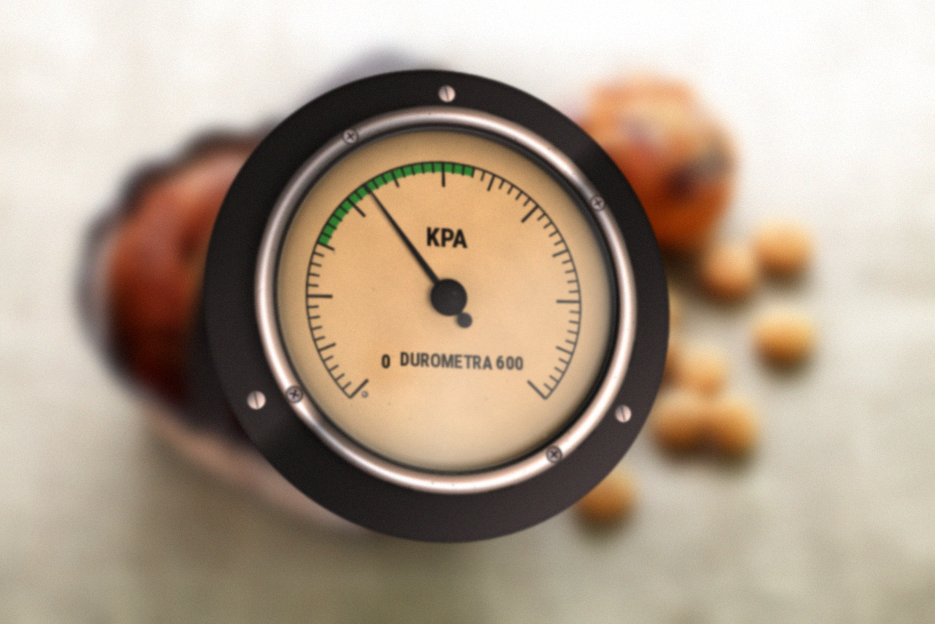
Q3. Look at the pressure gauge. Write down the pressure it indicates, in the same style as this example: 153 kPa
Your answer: 220 kPa
